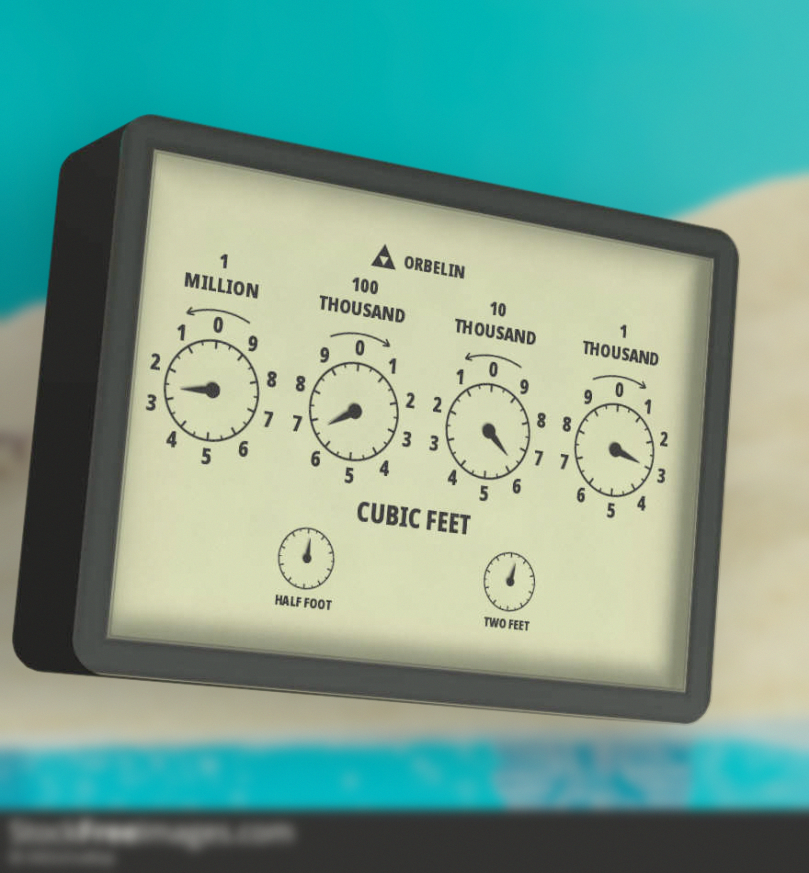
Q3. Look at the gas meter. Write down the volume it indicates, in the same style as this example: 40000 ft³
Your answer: 266300 ft³
